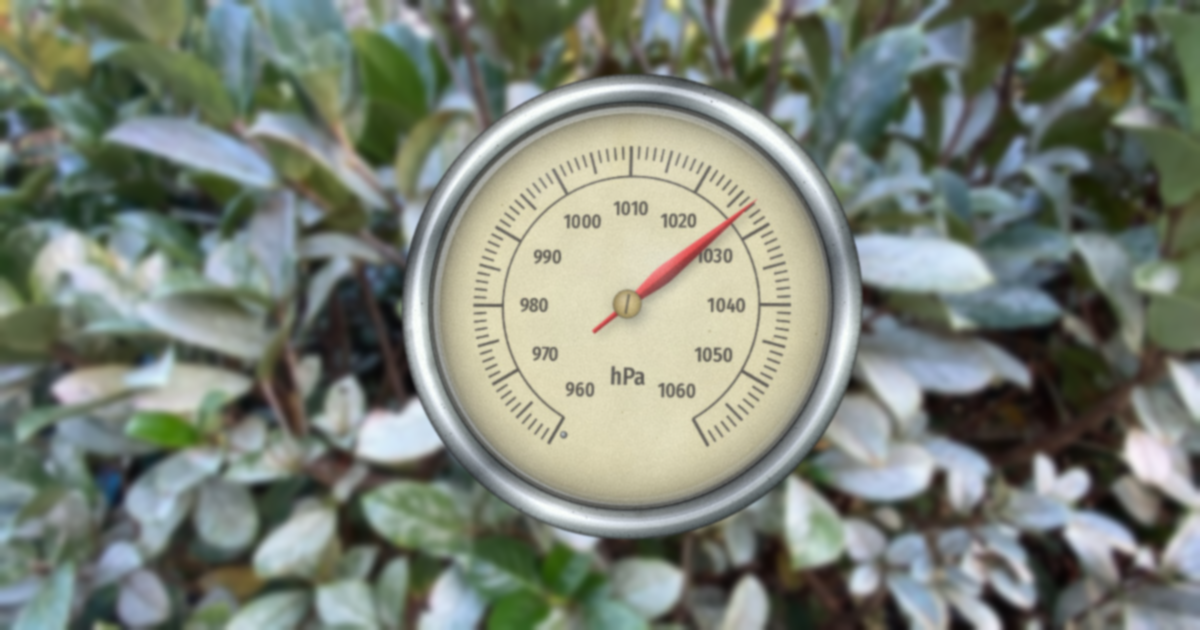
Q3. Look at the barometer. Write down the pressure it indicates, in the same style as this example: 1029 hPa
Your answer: 1027 hPa
